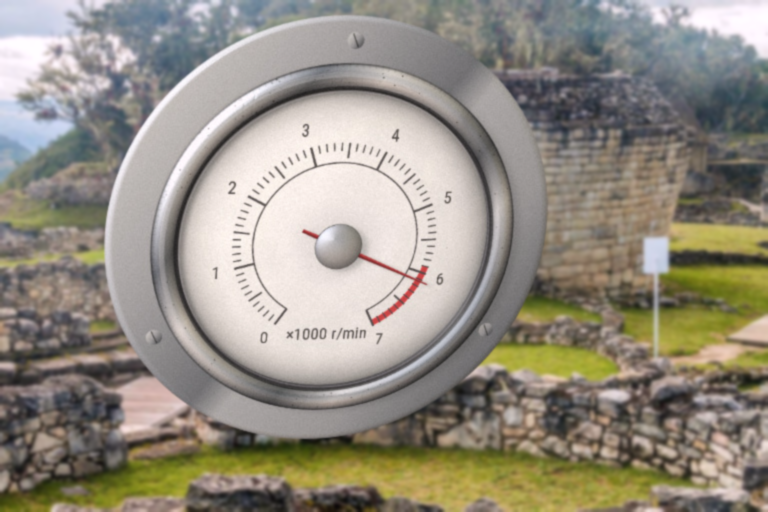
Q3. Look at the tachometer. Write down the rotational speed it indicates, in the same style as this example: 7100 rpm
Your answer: 6100 rpm
